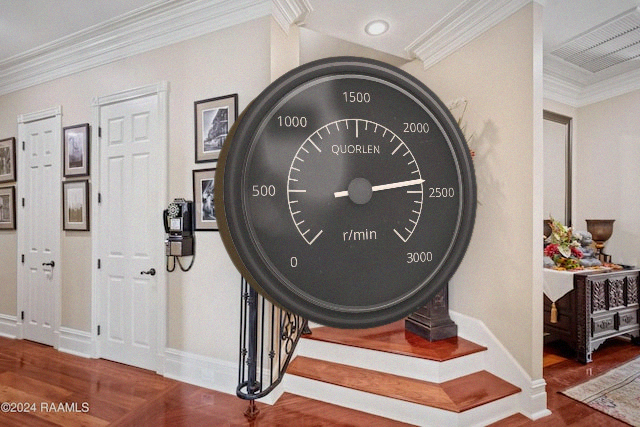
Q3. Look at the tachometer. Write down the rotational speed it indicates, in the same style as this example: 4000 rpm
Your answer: 2400 rpm
